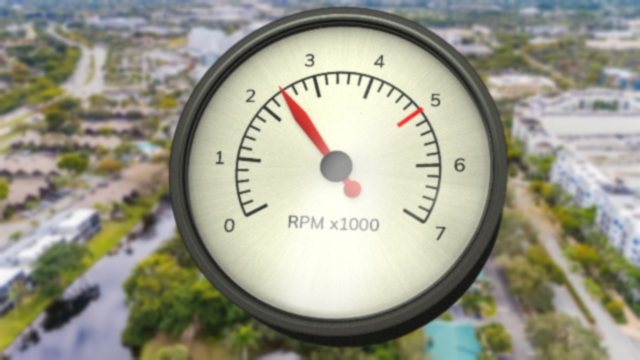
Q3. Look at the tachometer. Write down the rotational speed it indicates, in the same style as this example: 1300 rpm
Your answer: 2400 rpm
